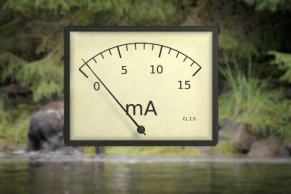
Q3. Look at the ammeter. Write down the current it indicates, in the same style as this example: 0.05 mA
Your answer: 1 mA
